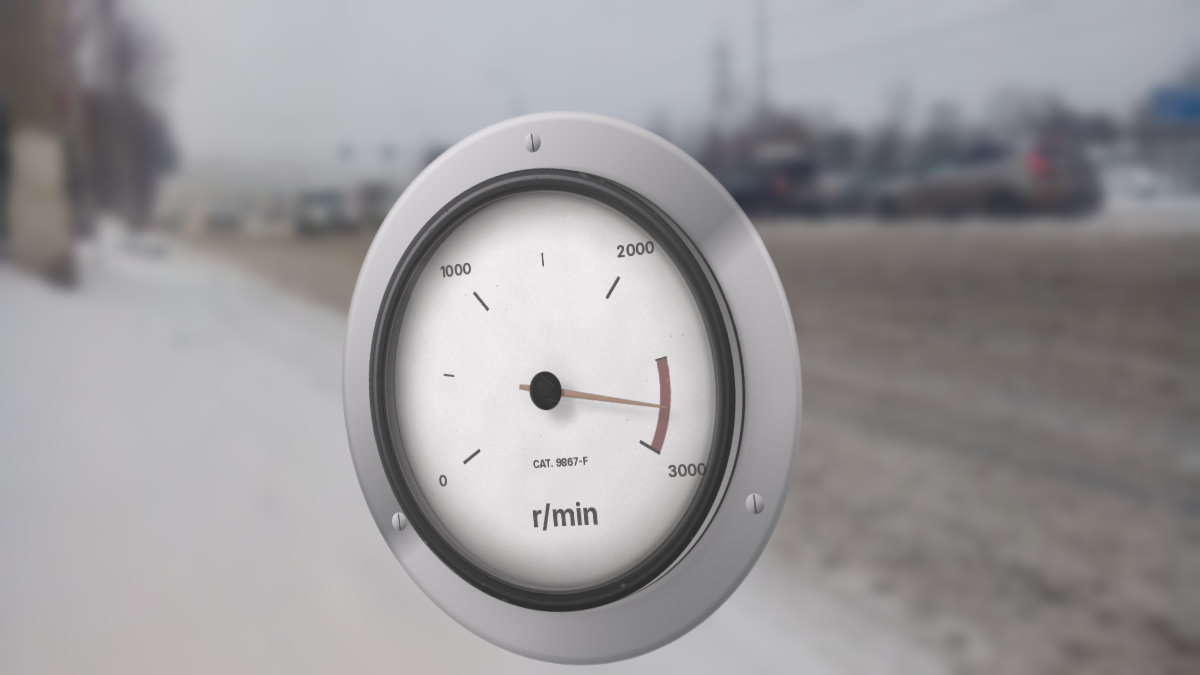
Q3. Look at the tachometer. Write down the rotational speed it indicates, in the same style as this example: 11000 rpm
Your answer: 2750 rpm
